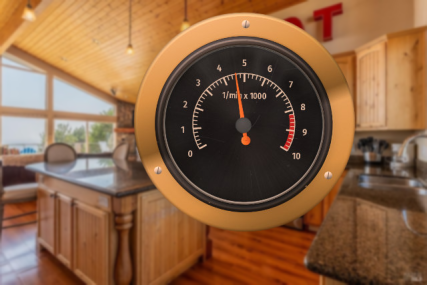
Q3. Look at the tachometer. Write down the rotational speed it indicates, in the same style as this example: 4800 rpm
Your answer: 4600 rpm
